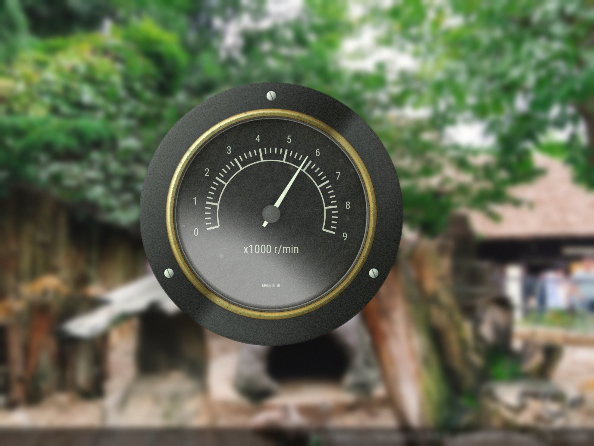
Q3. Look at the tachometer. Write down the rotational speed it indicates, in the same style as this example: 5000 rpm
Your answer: 5800 rpm
